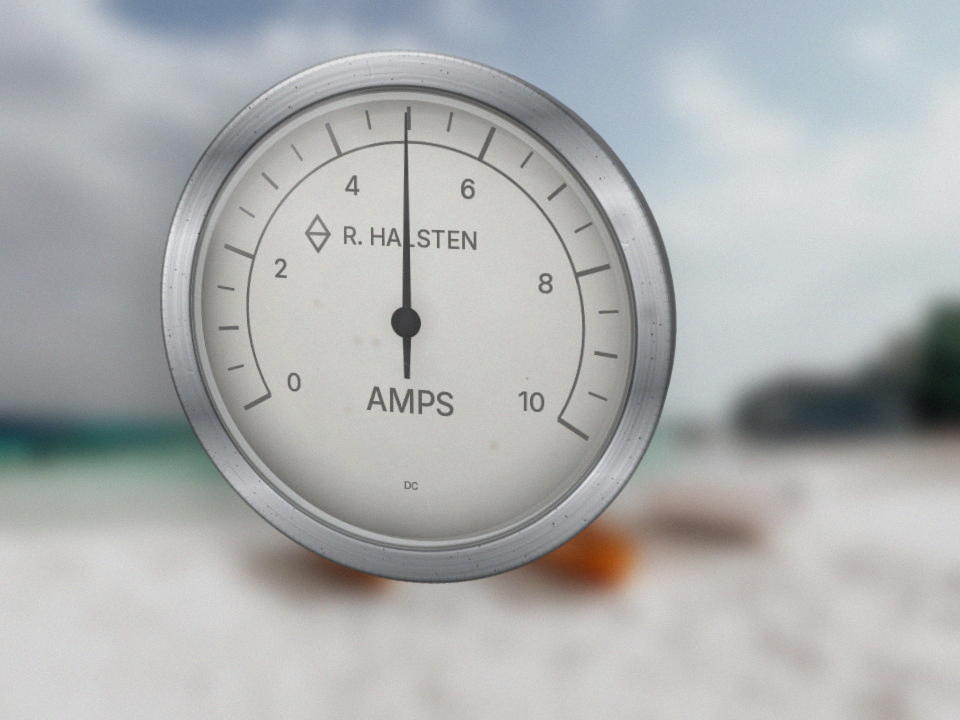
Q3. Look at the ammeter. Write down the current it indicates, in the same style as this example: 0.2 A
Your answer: 5 A
